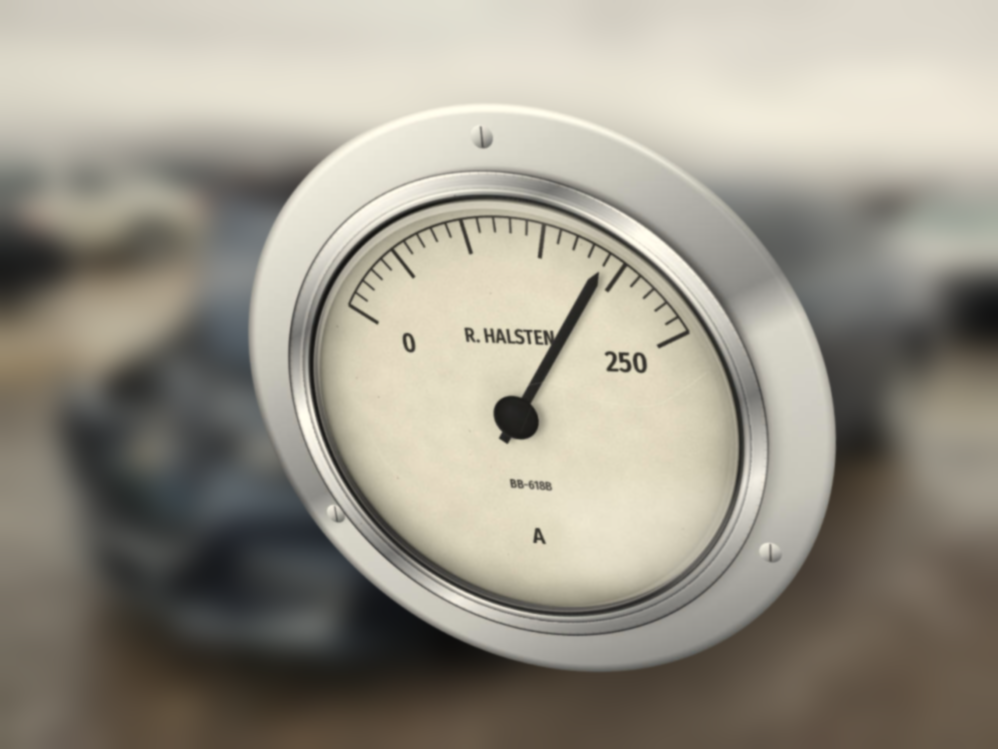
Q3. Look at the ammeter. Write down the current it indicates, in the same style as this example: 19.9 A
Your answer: 190 A
